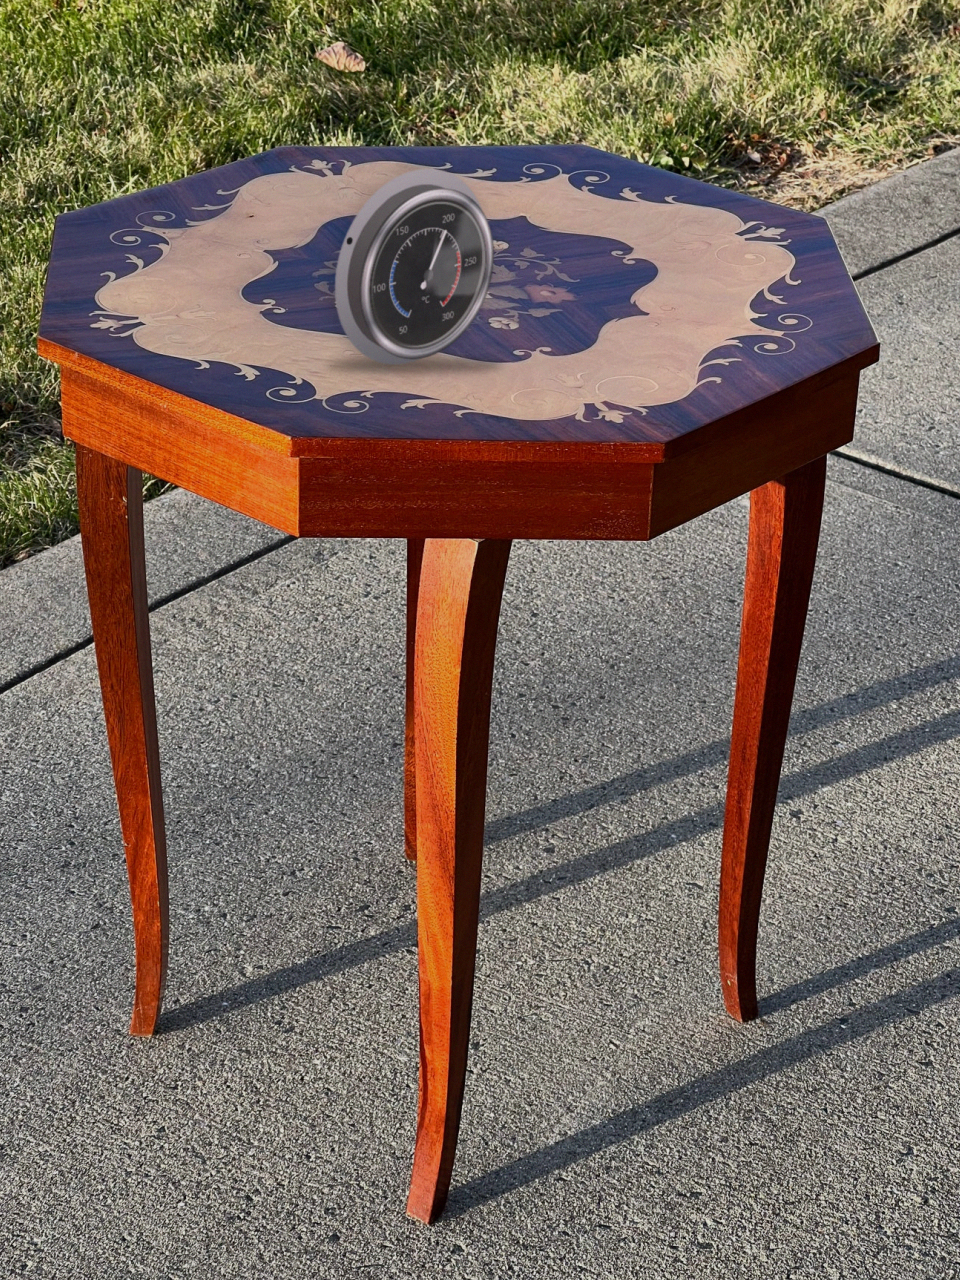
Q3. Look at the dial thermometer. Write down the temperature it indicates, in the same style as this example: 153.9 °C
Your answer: 200 °C
